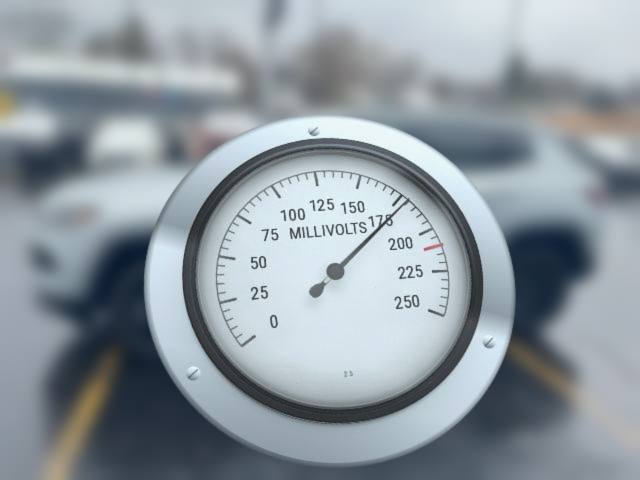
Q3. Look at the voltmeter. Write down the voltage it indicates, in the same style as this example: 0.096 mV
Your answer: 180 mV
